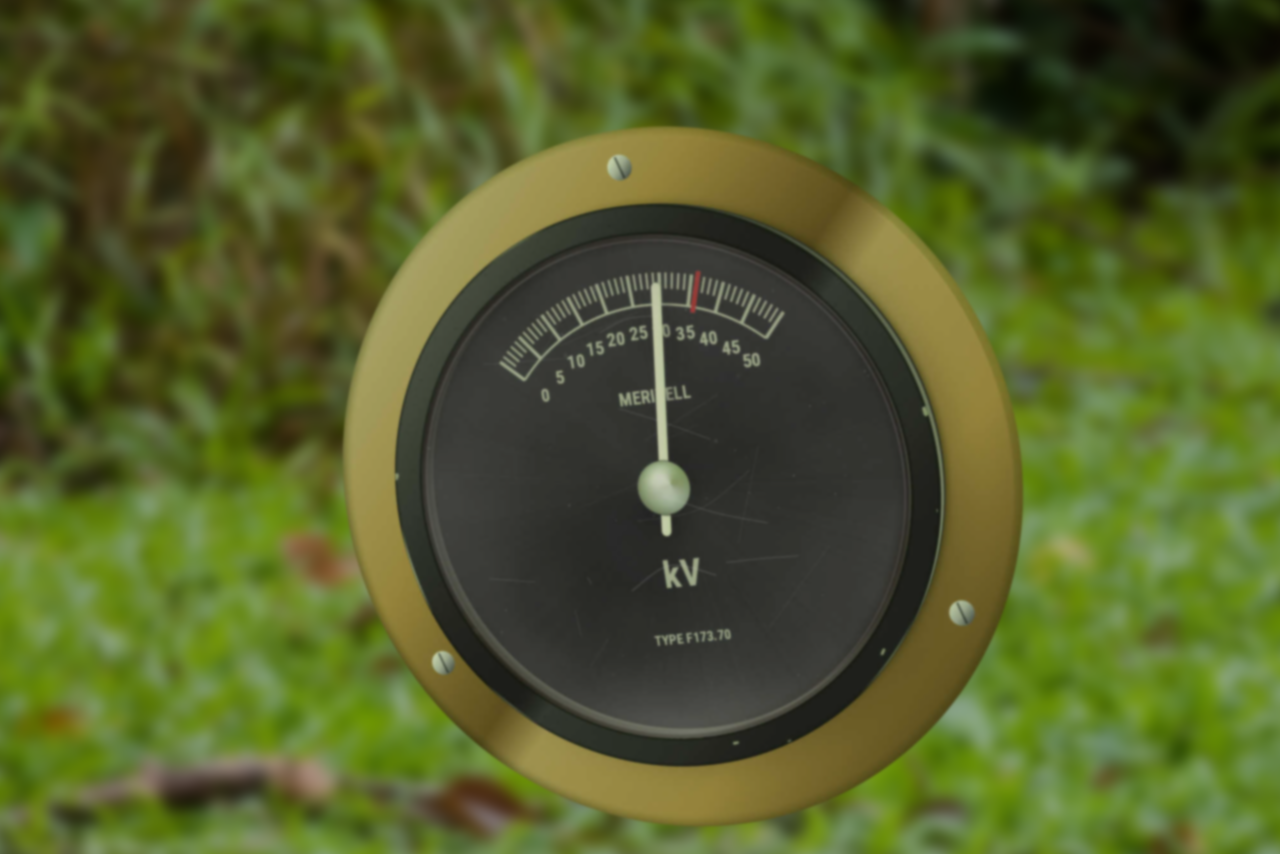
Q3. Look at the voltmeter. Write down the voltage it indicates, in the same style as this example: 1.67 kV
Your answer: 30 kV
